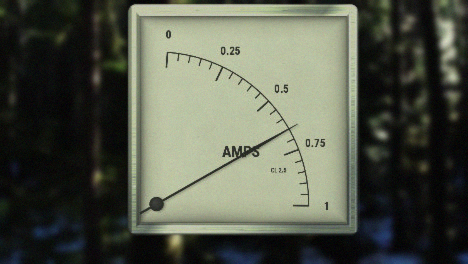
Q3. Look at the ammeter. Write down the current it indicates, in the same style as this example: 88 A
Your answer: 0.65 A
